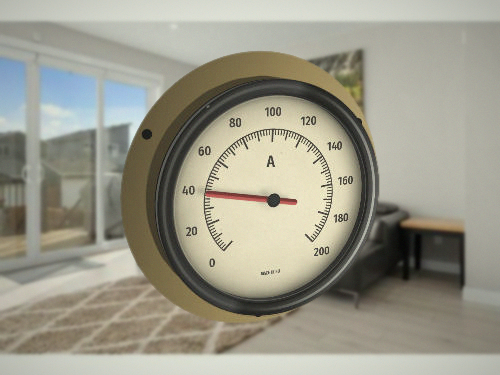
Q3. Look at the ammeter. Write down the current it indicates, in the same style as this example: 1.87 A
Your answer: 40 A
